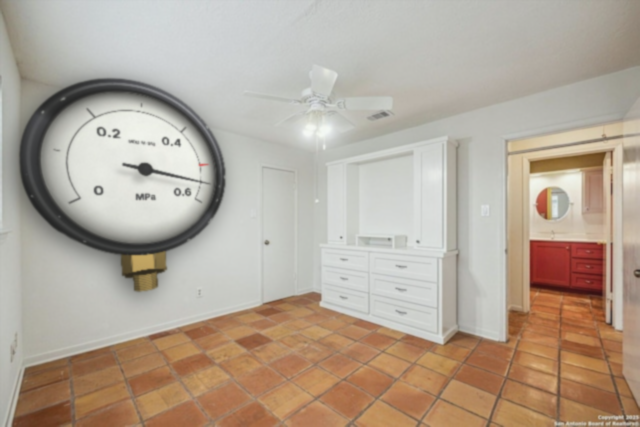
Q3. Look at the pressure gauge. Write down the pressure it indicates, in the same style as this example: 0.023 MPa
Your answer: 0.55 MPa
